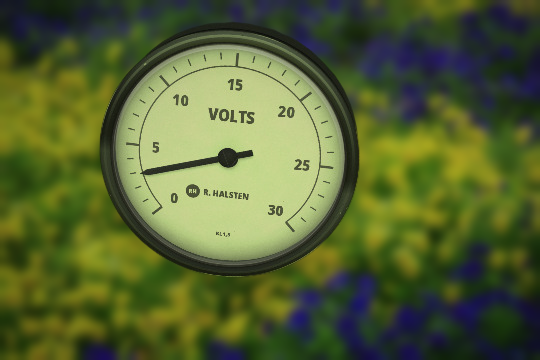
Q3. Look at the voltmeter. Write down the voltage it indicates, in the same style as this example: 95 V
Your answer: 3 V
